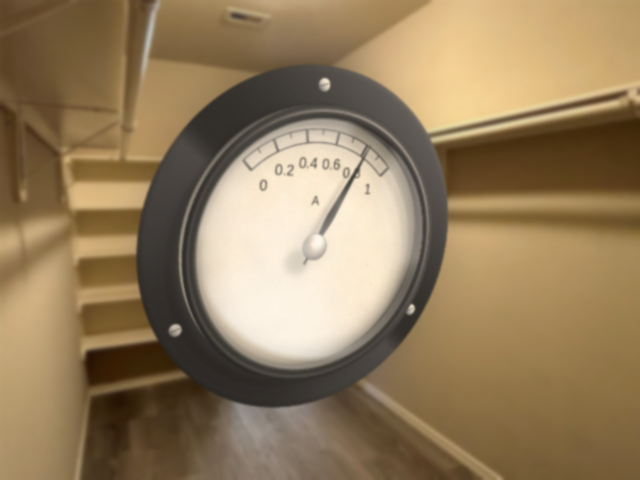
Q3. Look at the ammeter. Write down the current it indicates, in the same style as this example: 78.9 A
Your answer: 0.8 A
